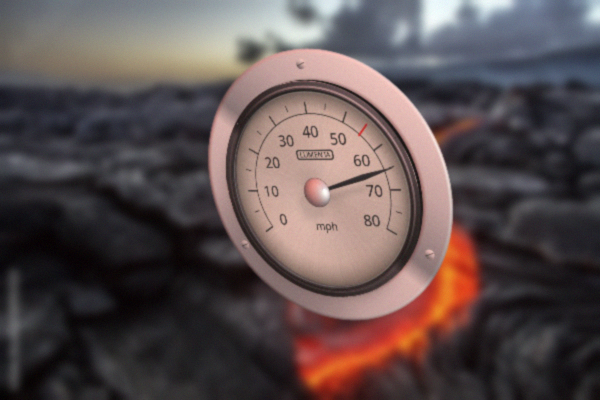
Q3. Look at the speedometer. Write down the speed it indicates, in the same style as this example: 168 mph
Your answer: 65 mph
